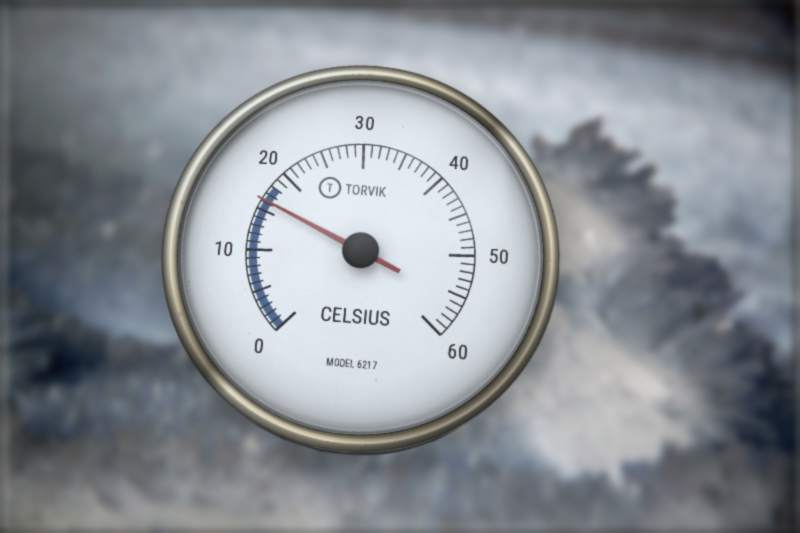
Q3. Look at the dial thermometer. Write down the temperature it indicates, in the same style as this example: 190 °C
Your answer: 16 °C
